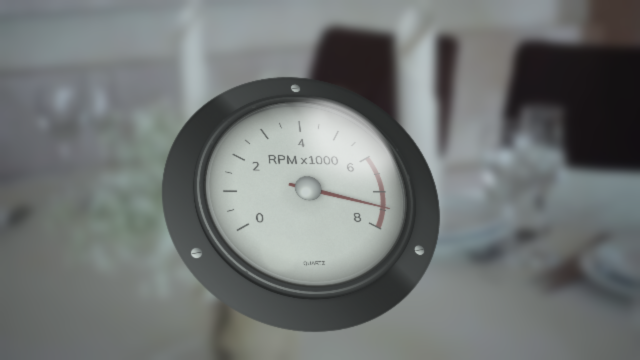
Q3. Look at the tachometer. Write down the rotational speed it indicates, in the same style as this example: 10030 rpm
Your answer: 7500 rpm
